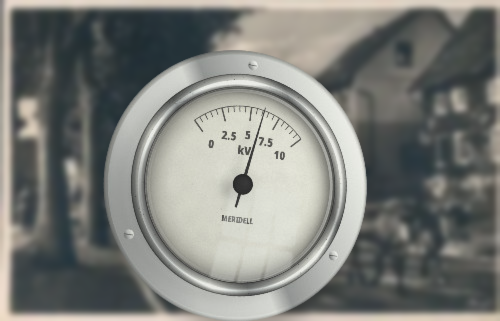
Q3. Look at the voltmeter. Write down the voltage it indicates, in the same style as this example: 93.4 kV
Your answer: 6 kV
